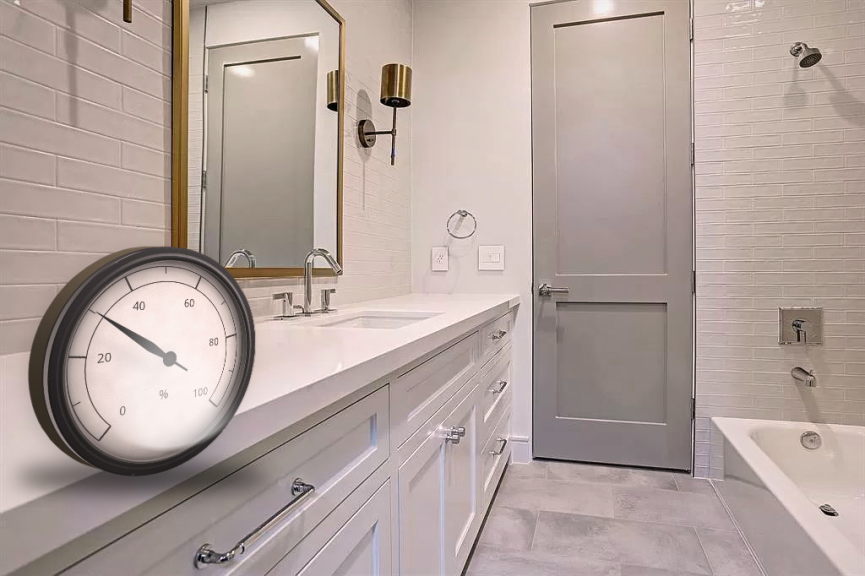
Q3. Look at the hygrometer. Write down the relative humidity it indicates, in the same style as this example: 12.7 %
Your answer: 30 %
